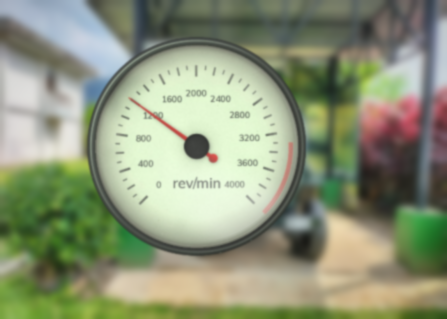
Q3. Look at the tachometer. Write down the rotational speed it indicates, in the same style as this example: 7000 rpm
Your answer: 1200 rpm
